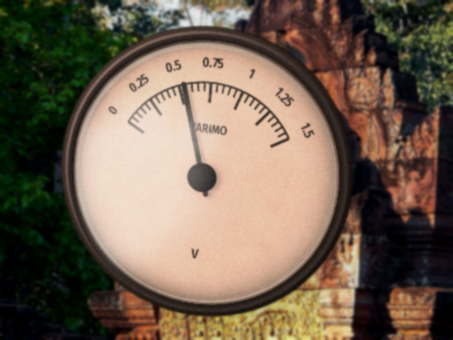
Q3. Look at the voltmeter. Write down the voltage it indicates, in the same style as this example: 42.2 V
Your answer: 0.55 V
